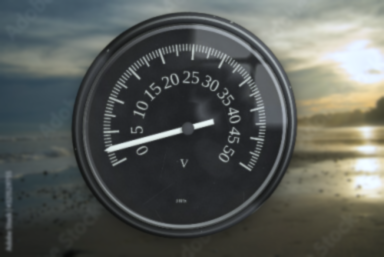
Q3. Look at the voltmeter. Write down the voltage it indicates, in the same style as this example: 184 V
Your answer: 2.5 V
